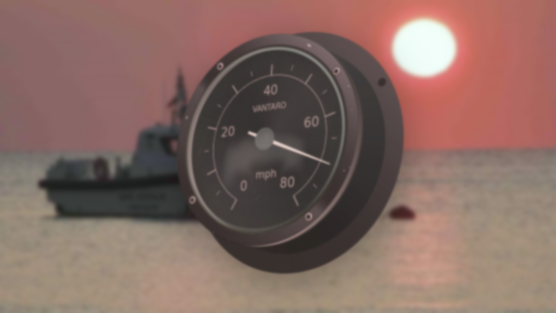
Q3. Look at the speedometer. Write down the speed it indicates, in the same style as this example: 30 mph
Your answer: 70 mph
